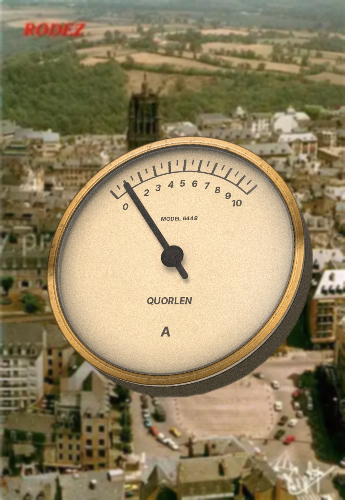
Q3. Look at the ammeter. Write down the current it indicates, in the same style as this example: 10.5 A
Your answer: 1 A
